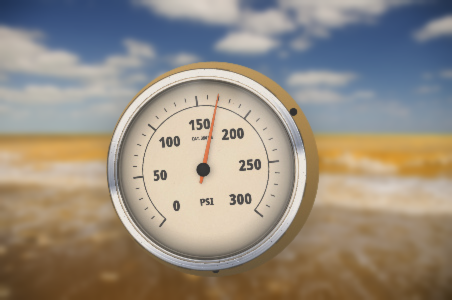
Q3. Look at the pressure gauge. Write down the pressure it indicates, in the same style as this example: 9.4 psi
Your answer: 170 psi
